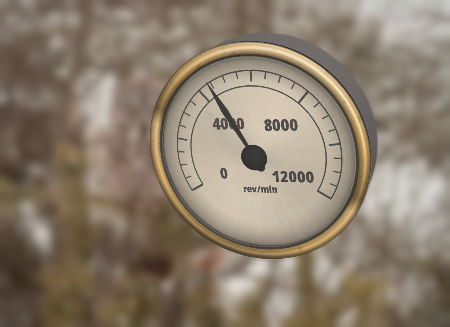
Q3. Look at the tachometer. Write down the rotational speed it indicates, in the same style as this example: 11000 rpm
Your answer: 4500 rpm
